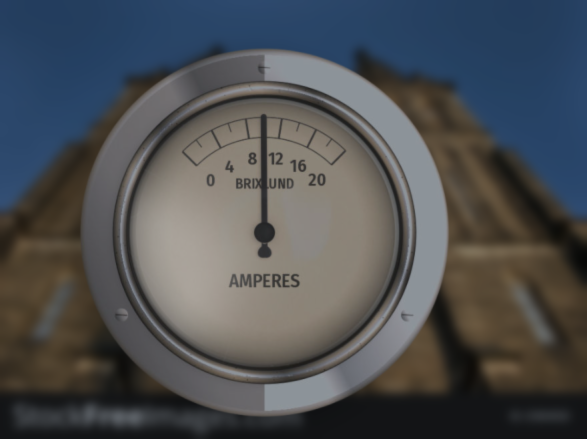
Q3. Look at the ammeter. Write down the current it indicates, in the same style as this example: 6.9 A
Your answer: 10 A
